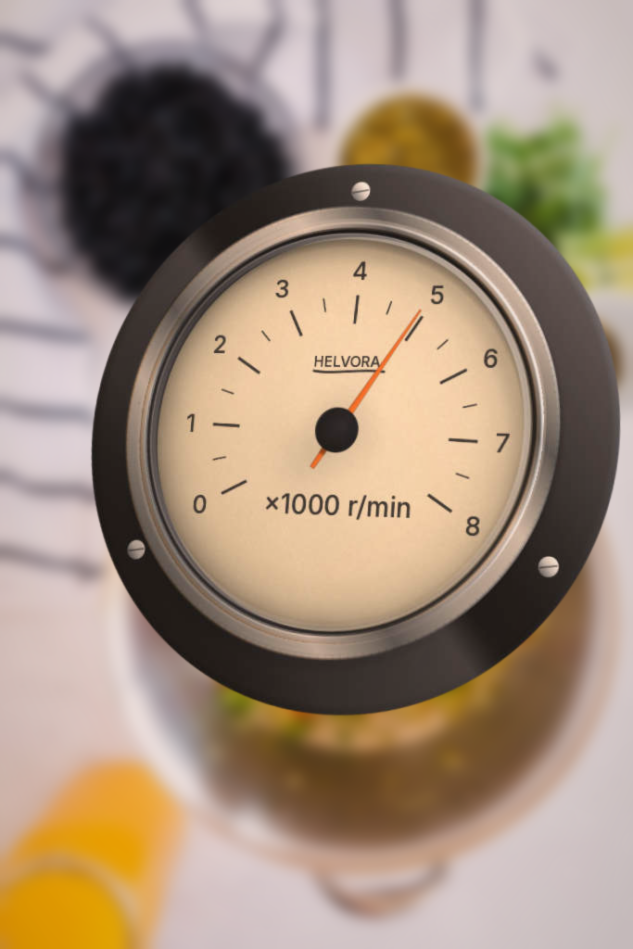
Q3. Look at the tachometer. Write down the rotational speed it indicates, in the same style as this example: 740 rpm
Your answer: 5000 rpm
